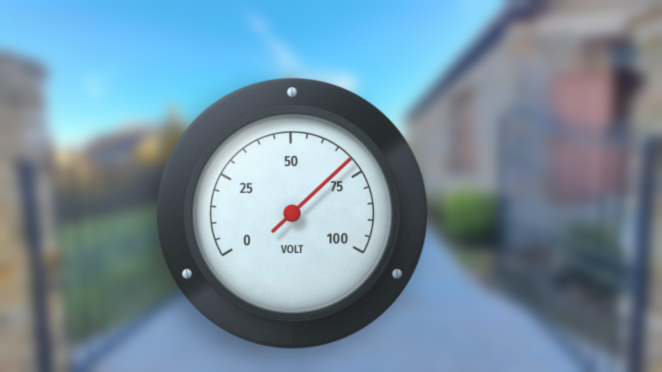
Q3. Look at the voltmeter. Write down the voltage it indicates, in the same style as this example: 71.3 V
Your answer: 70 V
